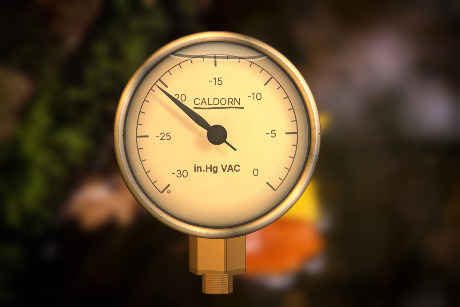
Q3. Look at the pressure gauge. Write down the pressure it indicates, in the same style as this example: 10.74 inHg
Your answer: -20.5 inHg
